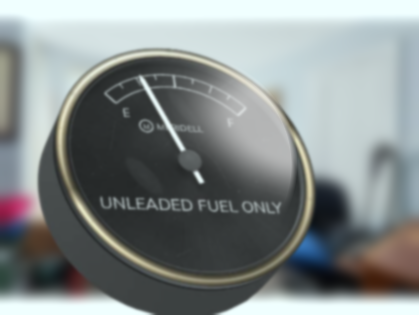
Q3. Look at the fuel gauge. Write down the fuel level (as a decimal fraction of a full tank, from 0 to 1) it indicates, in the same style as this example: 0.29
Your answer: 0.25
